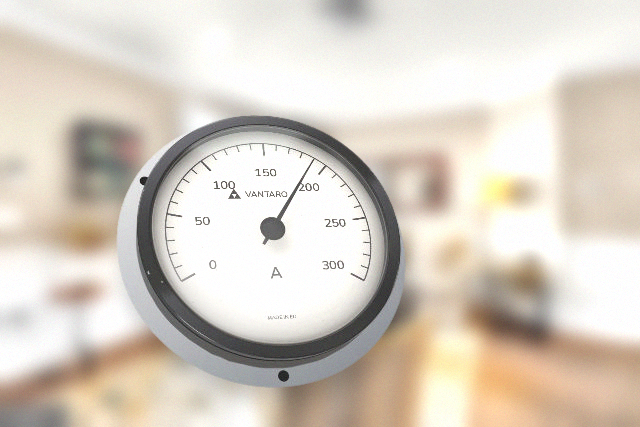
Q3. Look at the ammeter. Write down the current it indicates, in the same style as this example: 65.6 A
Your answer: 190 A
